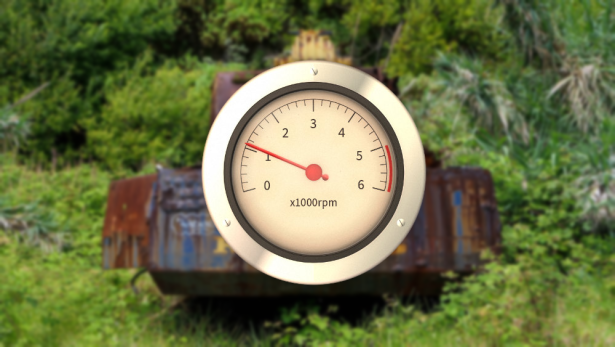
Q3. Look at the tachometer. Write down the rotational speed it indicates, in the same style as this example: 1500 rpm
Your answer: 1100 rpm
